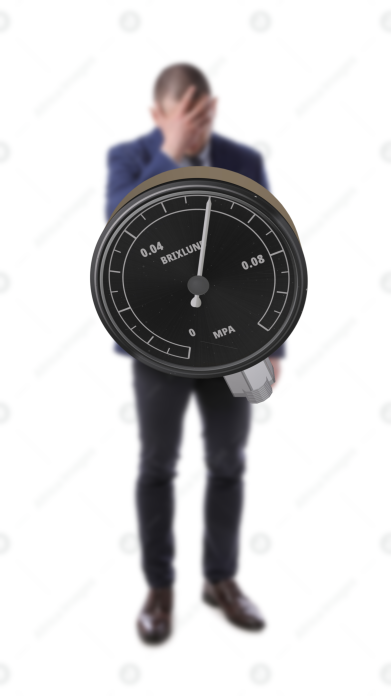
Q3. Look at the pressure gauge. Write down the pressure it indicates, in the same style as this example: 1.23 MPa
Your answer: 0.06 MPa
